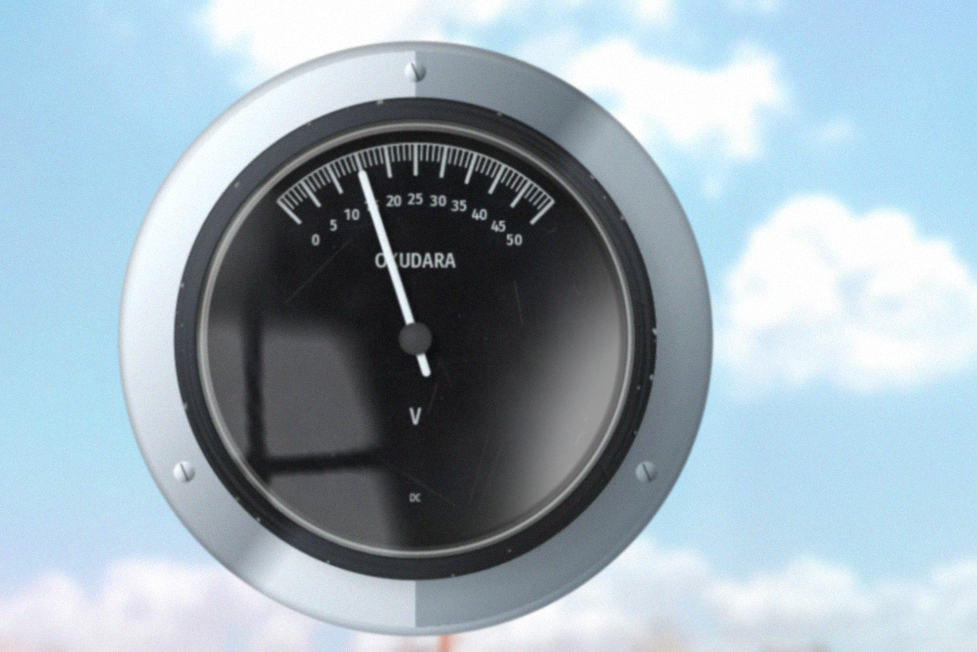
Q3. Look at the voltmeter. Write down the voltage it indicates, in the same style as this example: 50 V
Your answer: 15 V
